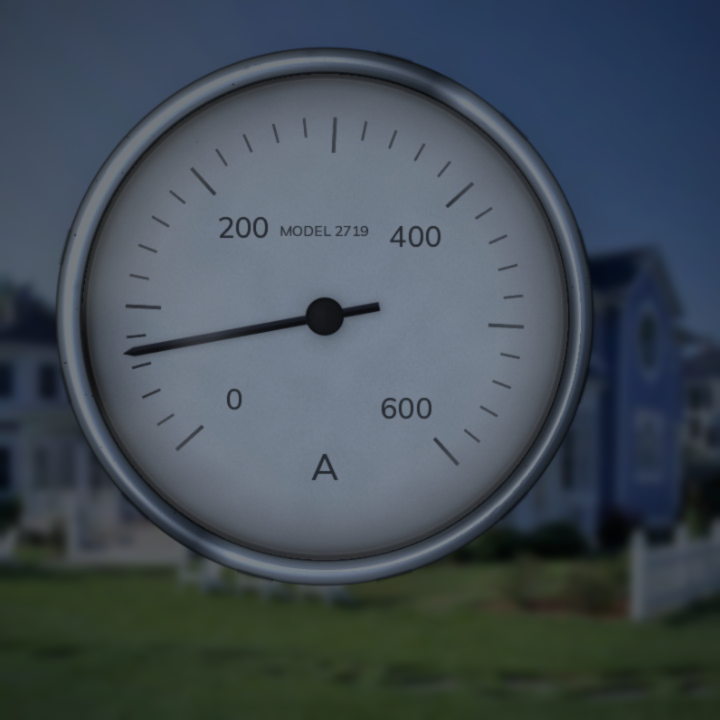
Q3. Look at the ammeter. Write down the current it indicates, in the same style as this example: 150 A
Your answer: 70 A
